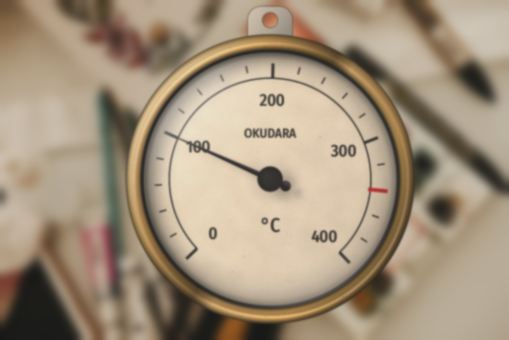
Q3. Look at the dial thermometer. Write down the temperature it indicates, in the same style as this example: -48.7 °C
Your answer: 100 °C
